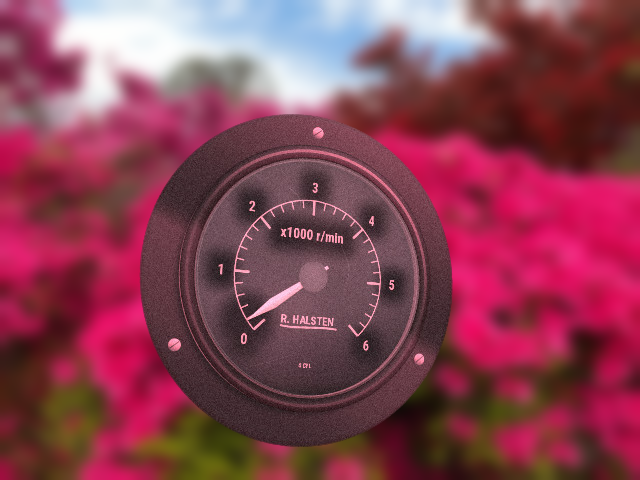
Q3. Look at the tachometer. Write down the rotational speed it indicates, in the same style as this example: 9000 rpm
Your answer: 200 rpm
